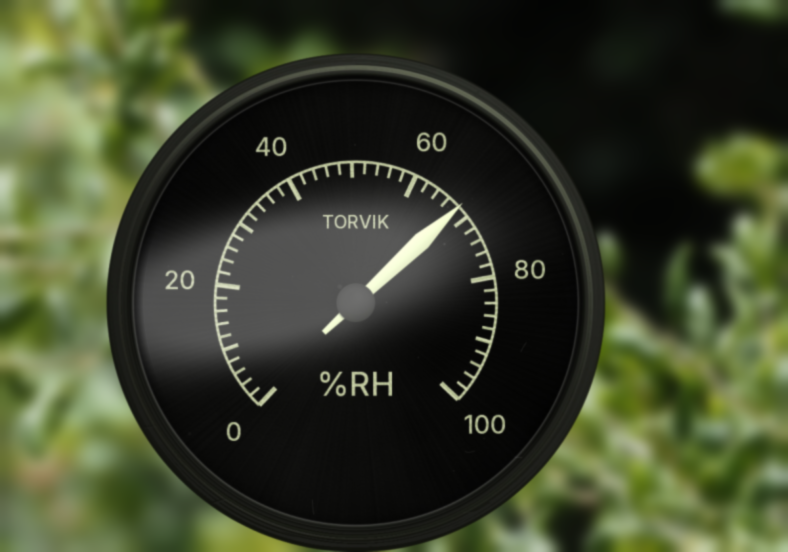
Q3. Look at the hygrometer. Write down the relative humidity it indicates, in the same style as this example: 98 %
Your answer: 68 %
